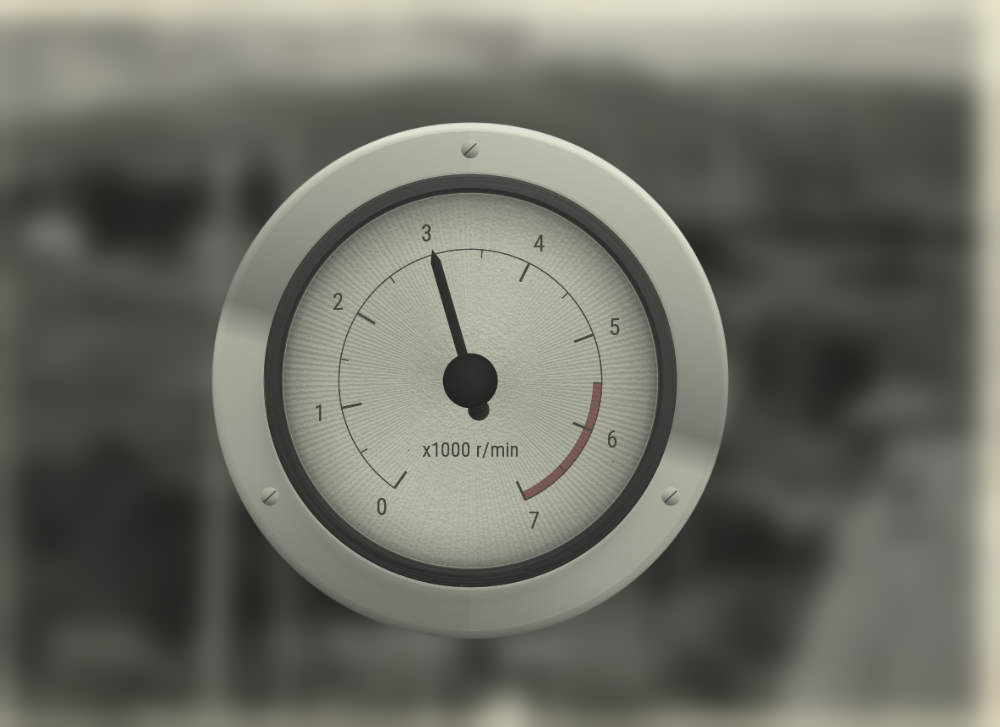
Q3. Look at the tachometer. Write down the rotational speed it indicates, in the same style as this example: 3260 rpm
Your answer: 3000 rpm
